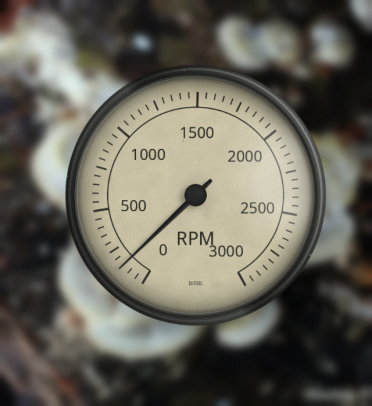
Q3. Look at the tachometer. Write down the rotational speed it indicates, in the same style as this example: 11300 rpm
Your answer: 150 rpm
